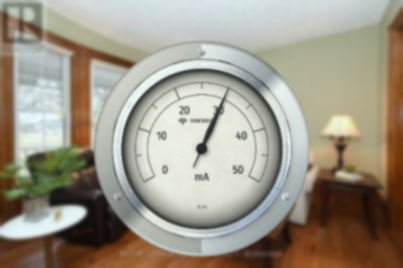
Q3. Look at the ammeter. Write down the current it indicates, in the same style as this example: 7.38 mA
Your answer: 30 mA
